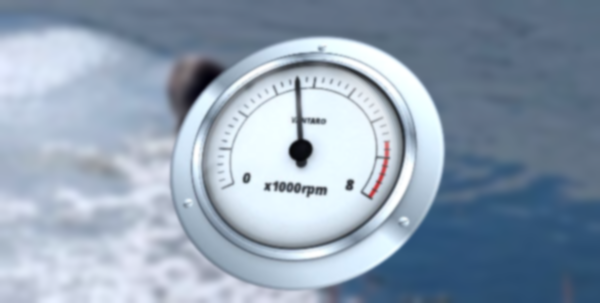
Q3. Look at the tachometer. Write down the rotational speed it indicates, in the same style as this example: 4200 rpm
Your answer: 3600 rpm
